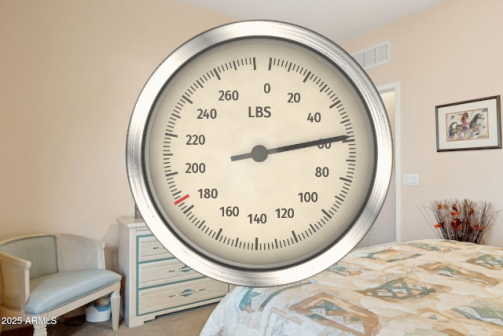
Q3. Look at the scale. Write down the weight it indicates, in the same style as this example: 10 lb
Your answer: 58 lb
